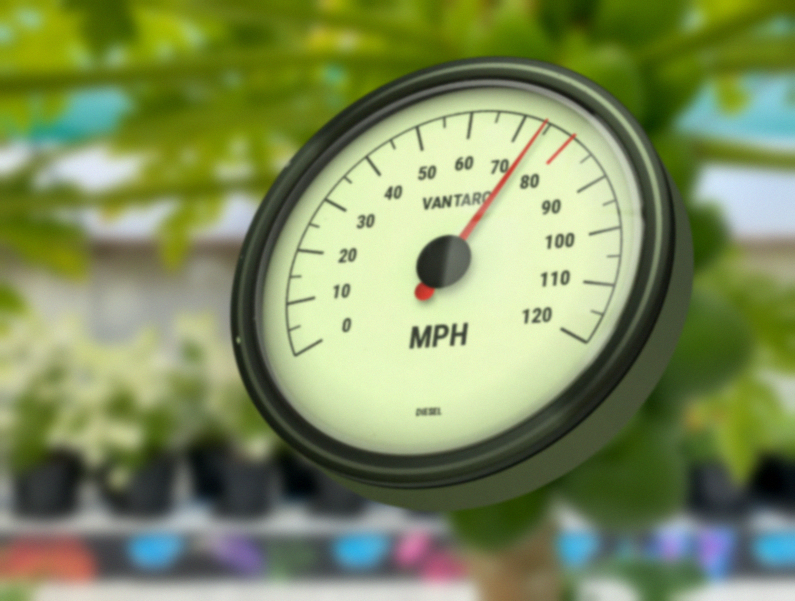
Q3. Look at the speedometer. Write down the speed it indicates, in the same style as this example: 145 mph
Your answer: 75 mph
